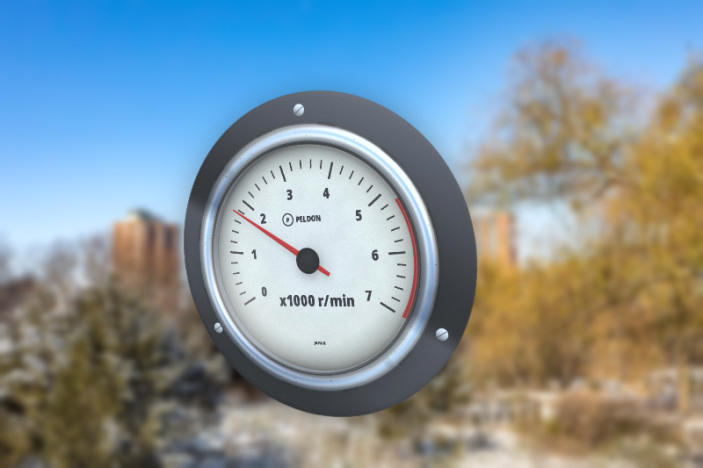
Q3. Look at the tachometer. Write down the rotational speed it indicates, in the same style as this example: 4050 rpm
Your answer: 1800 rpm
